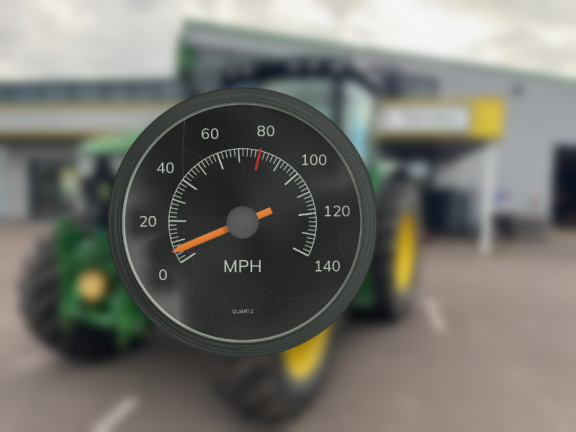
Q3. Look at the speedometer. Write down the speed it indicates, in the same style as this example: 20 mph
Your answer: 6 mph
